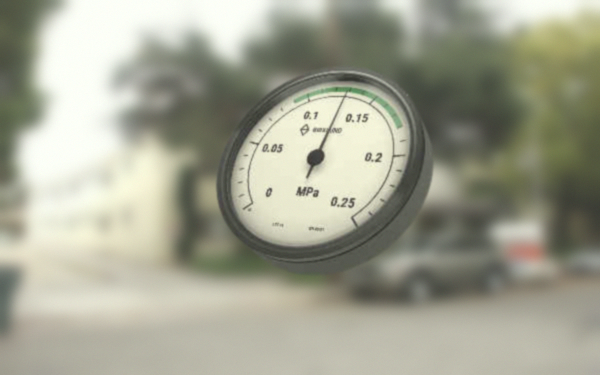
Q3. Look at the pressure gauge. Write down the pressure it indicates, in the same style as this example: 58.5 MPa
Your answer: 0.13 MPa
